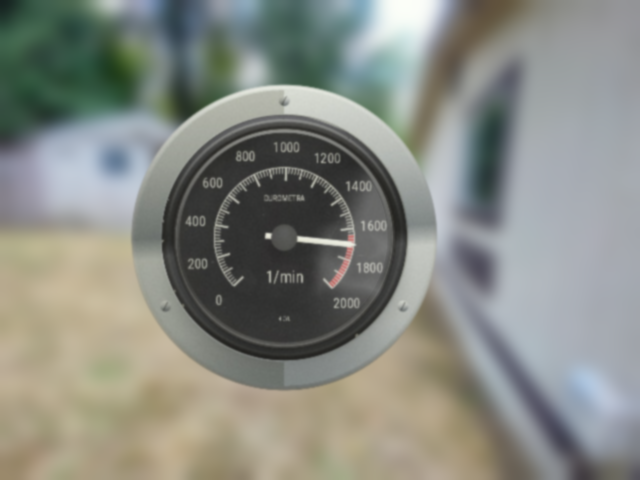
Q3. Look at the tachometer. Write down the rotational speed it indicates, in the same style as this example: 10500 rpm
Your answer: 1700 rpm
